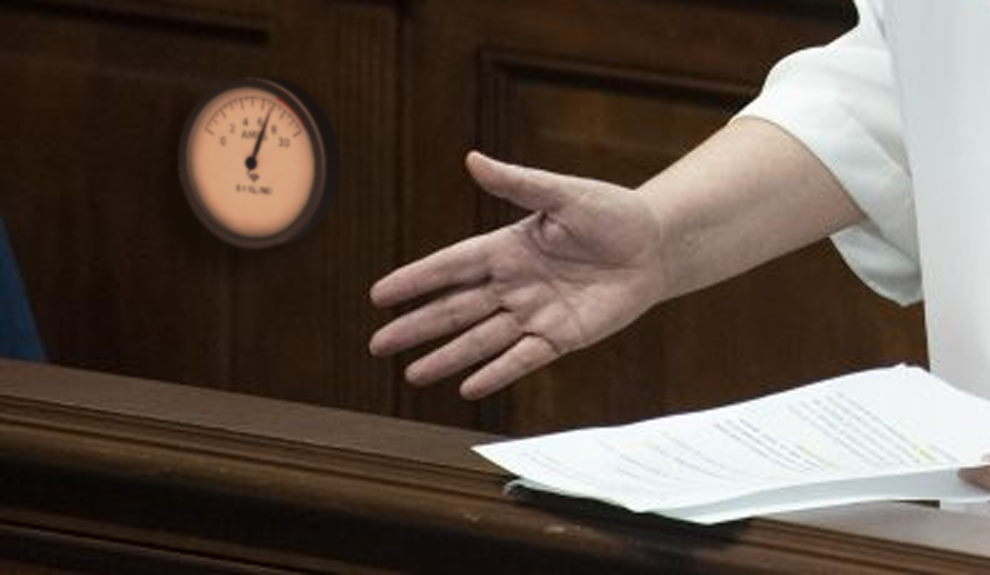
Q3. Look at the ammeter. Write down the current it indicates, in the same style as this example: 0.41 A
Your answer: 7 A
